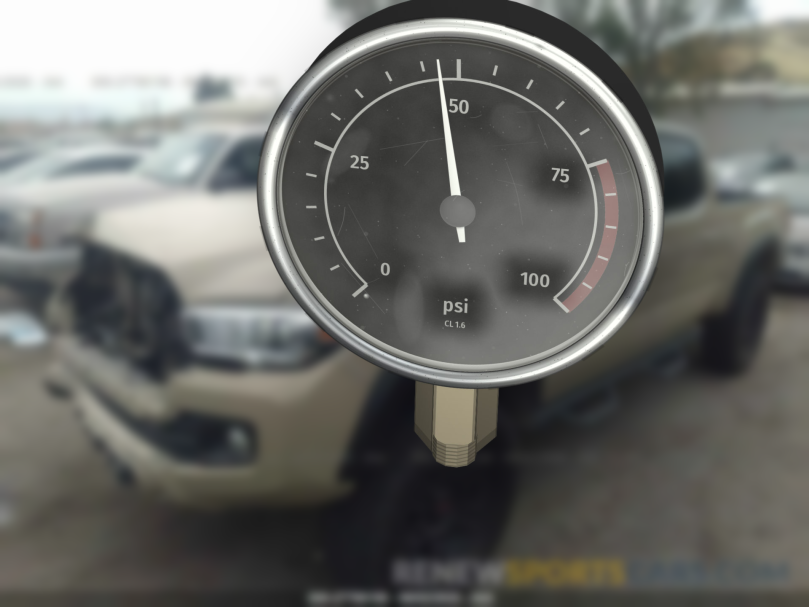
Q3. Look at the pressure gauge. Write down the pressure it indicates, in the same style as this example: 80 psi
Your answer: 47.5 psi
